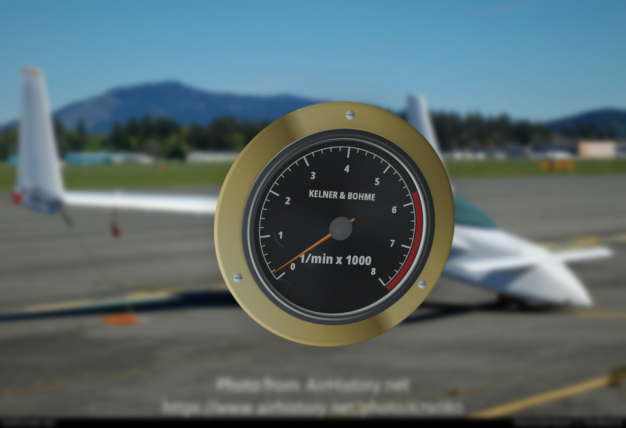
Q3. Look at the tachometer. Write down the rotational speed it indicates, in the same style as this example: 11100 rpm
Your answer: 200 rpm
